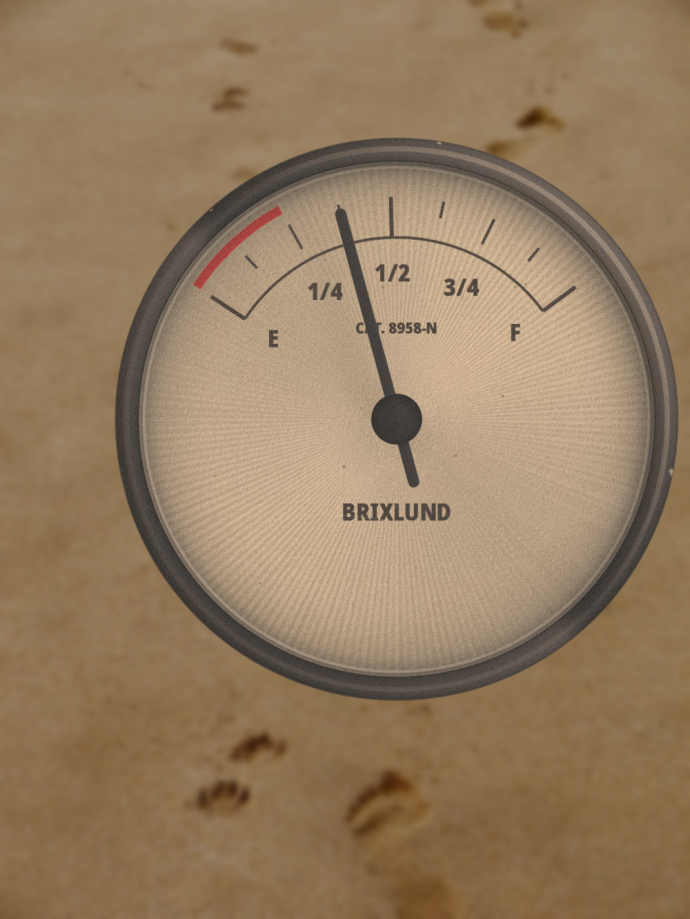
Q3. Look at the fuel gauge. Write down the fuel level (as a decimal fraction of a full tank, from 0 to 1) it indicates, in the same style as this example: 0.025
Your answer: 0.375
